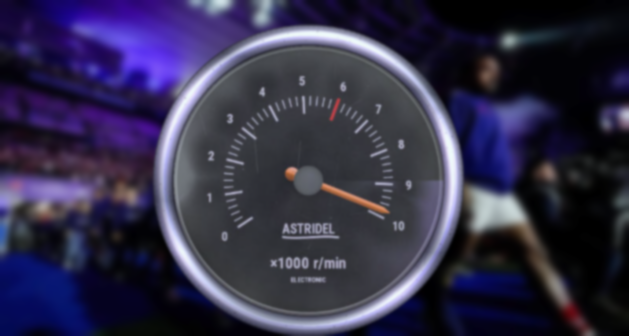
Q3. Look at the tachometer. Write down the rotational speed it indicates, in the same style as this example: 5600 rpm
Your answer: 9800 rpm
